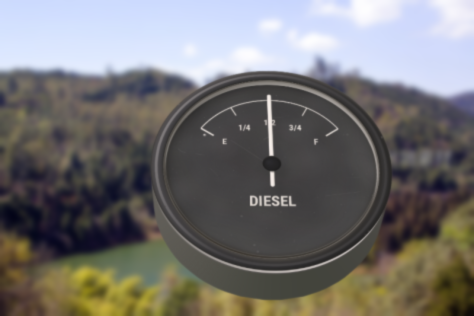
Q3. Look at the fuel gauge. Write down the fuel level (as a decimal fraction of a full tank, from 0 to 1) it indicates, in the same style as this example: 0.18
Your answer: 0.5
